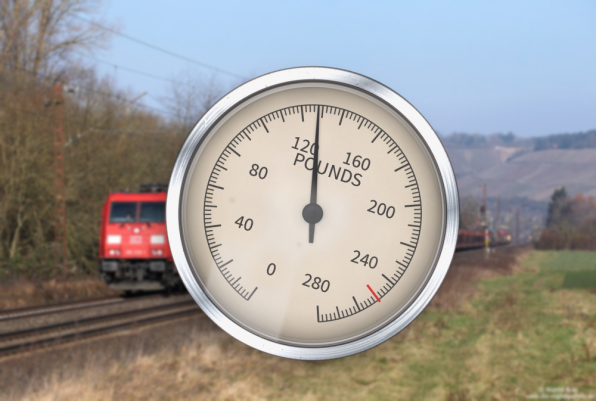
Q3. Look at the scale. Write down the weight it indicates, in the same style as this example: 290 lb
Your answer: 128 lb
